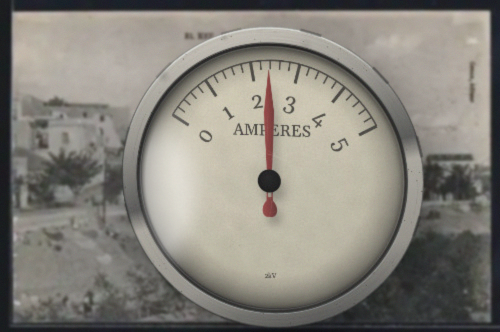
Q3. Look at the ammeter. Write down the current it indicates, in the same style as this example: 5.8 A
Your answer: 2.4 A
